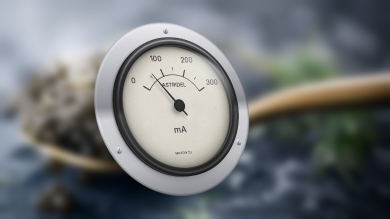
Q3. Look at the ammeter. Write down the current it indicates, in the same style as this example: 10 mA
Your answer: 50 mA
